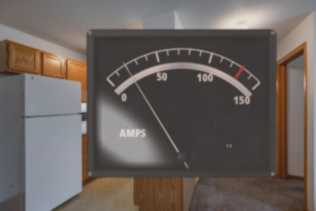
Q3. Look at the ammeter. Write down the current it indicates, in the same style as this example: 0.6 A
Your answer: 20 A
